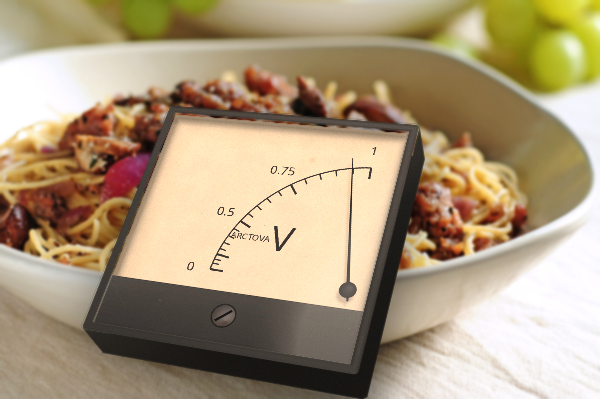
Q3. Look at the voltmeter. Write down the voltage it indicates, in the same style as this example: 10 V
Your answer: 0.95 V
